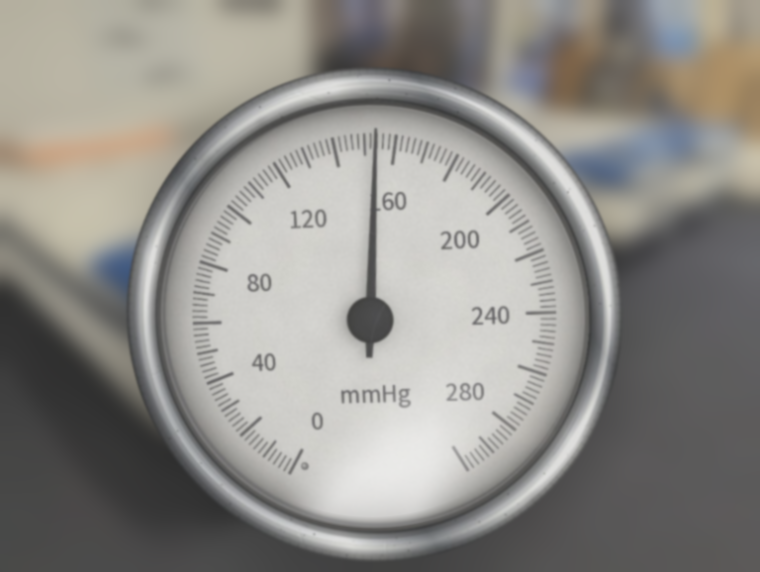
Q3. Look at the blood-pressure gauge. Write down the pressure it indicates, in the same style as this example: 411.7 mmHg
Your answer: 154 mmHg
